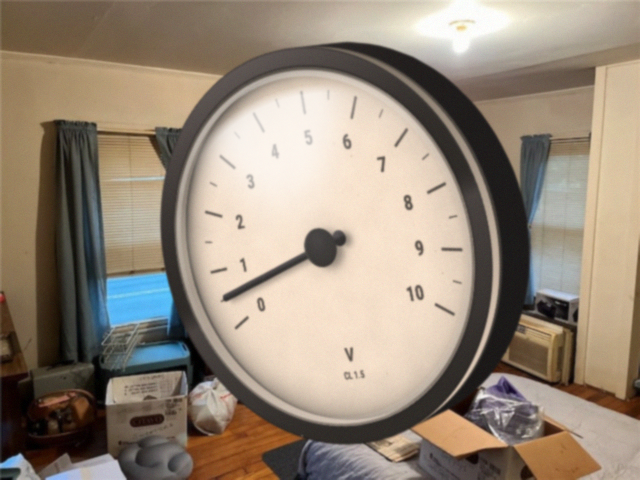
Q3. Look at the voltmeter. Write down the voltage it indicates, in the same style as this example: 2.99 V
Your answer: 0.5 V
